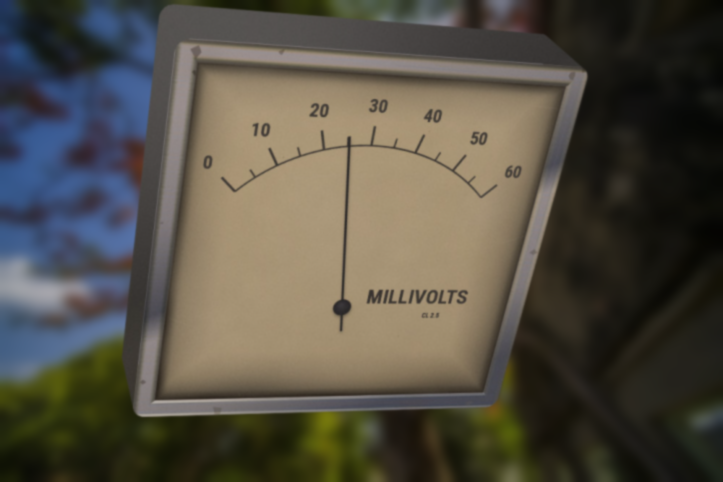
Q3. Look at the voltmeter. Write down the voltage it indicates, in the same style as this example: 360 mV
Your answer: 25 mV
